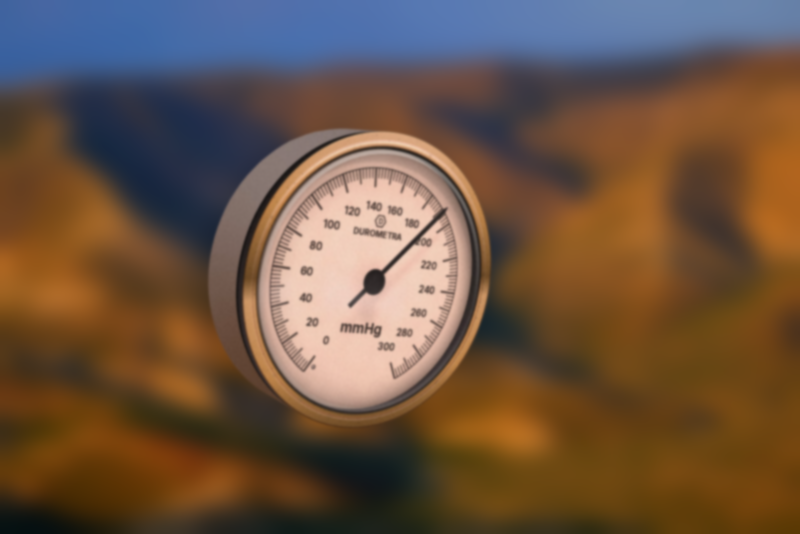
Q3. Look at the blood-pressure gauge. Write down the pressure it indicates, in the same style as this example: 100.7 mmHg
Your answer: 190 mmHg
